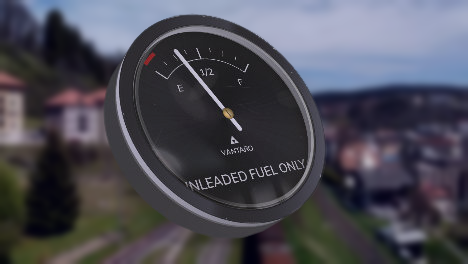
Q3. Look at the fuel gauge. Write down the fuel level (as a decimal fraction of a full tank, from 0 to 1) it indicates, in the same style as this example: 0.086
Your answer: 0.25
